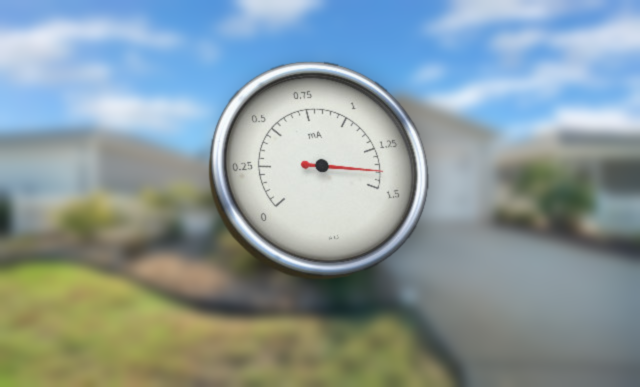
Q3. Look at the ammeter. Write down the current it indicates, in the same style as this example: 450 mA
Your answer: 1.4 mA
